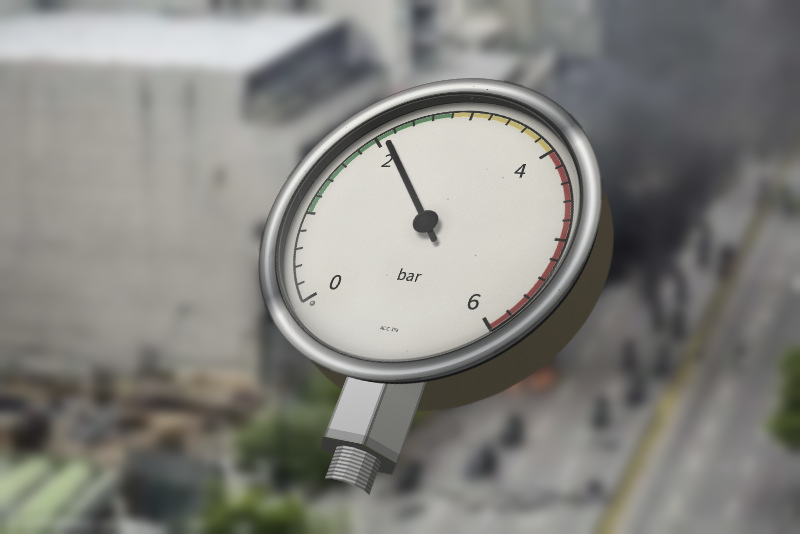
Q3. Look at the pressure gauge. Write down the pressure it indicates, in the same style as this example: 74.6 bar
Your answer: 2.1 bar
